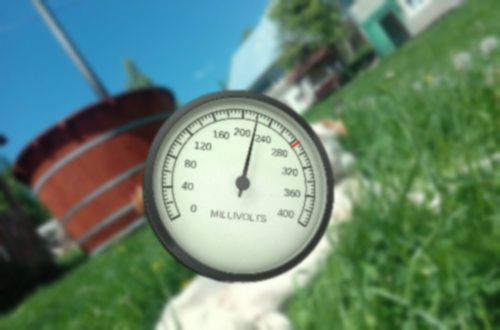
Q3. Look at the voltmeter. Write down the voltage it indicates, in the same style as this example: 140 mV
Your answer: 220 mV
